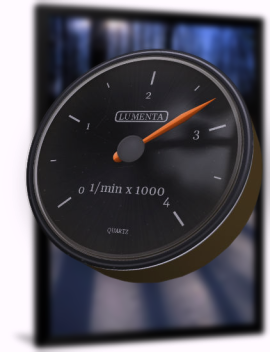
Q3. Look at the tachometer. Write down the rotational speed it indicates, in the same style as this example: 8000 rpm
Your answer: 2750 rpm
